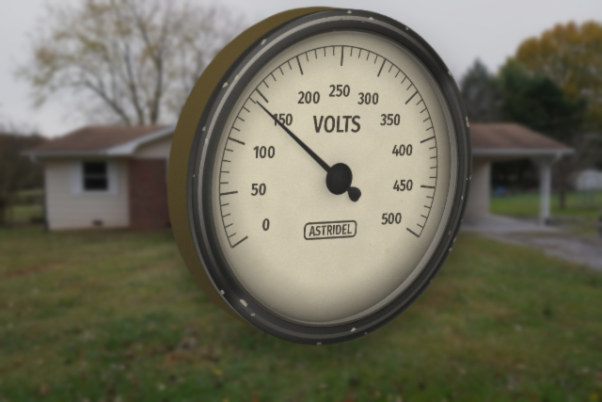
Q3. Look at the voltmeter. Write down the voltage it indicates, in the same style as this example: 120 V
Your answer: 140 V
